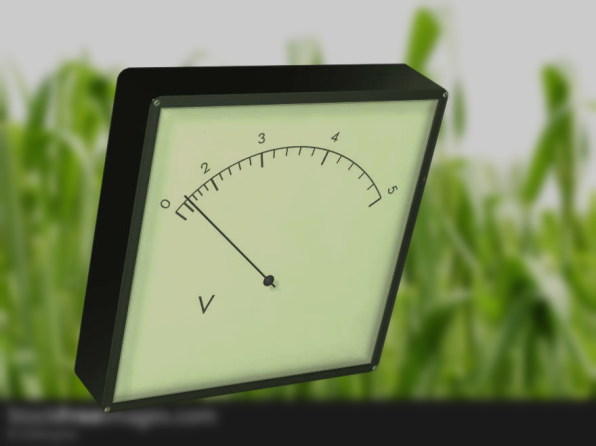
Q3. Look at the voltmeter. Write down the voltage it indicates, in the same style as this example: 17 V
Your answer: 1.2 V
